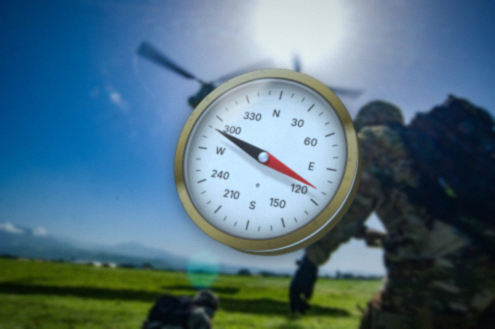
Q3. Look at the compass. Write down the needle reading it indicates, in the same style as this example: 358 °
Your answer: 110 °
